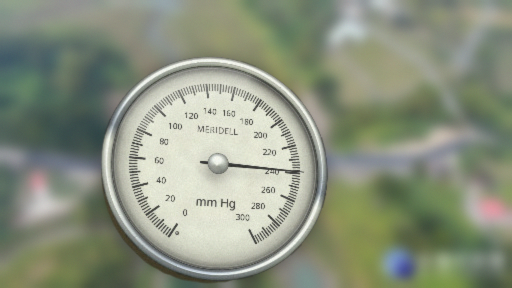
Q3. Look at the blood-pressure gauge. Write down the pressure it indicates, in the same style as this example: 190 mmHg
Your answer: 240 mmHg
